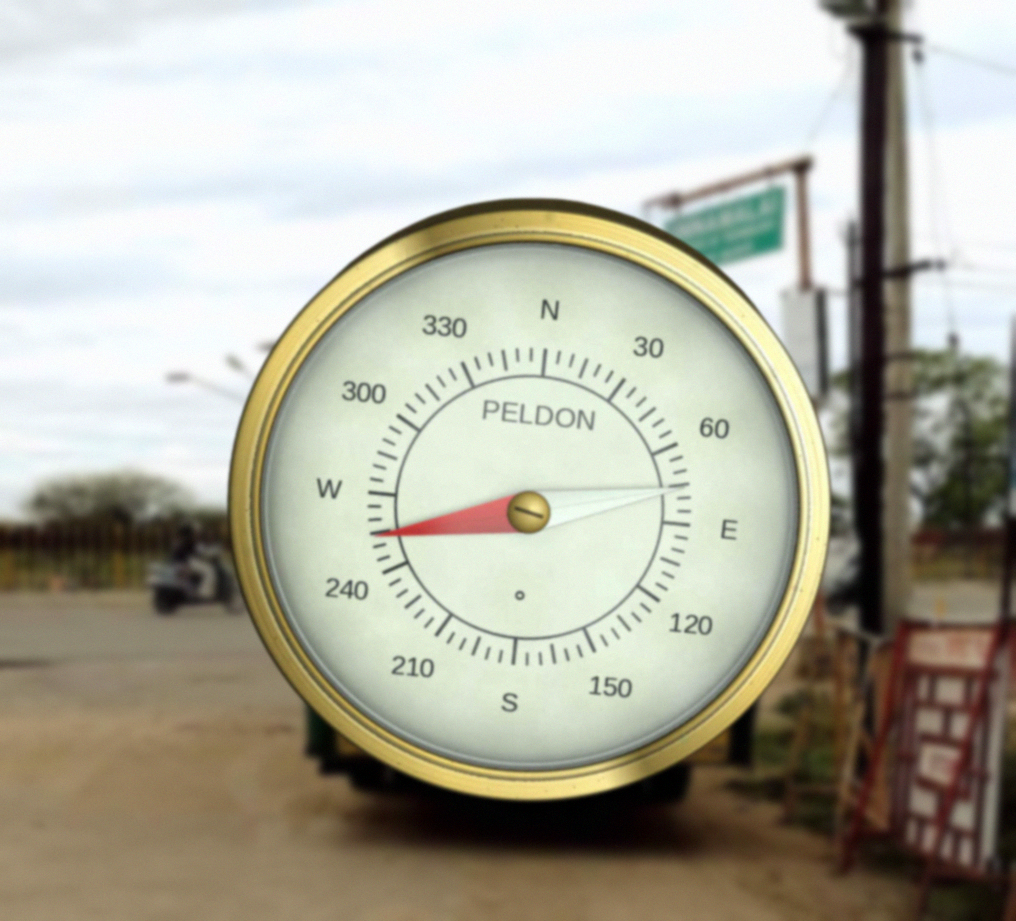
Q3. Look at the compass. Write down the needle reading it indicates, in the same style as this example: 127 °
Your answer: 255 °
